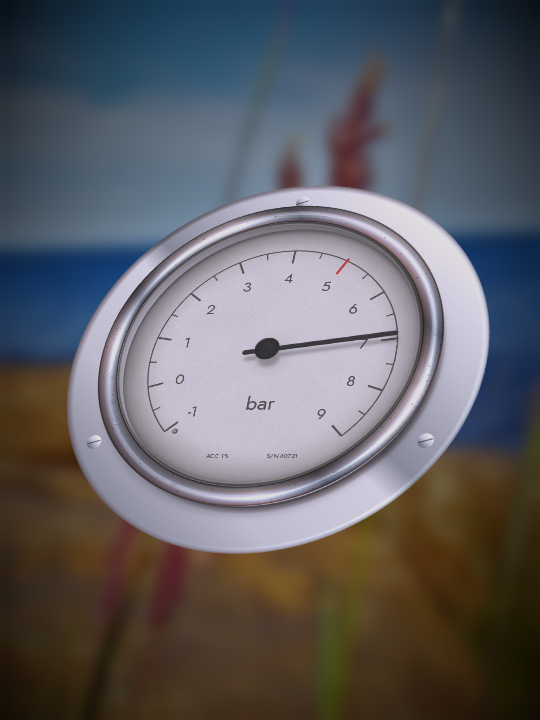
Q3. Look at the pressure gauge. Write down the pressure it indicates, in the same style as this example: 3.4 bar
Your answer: 7 bar
